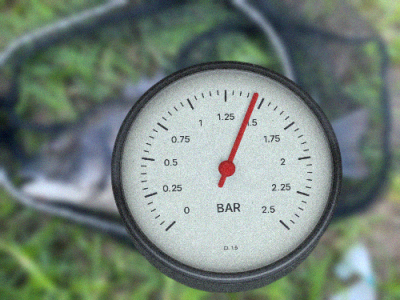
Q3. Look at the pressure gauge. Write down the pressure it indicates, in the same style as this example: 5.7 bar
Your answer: 1.45 bar
